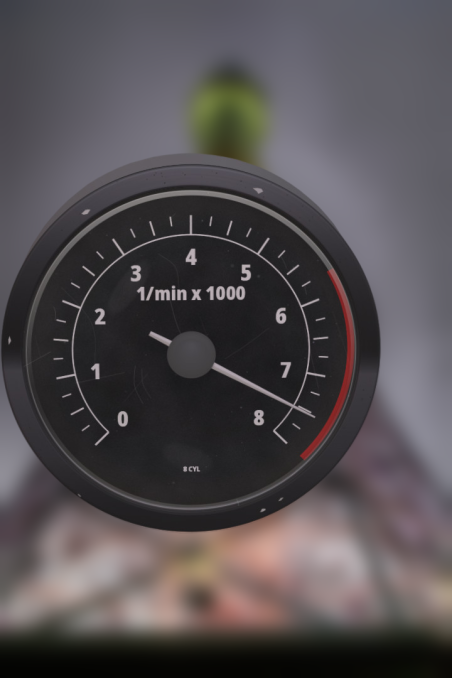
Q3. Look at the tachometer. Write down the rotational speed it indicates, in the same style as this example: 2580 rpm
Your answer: 7500 rpm
